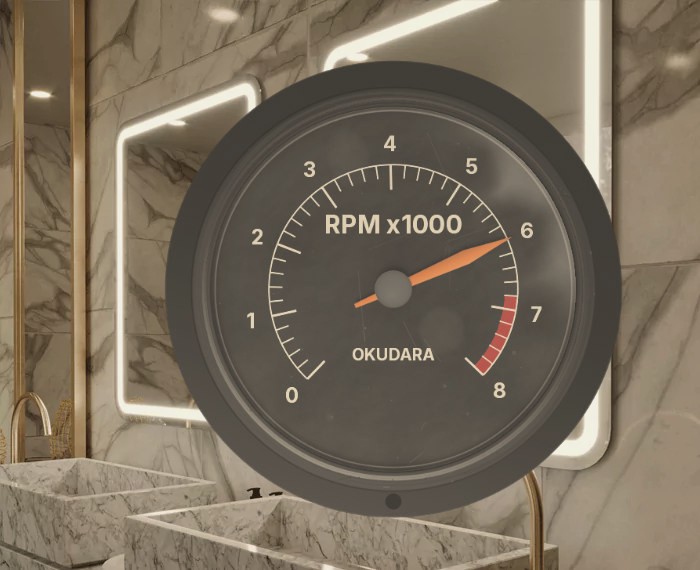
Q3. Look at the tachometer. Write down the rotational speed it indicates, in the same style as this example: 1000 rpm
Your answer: 6000 rpm
